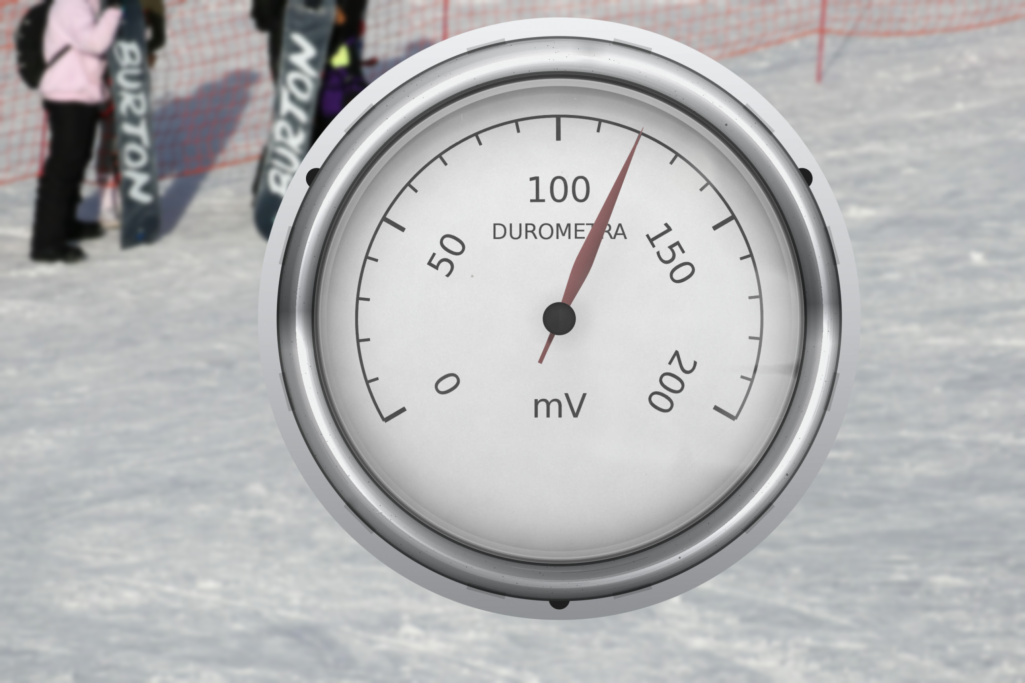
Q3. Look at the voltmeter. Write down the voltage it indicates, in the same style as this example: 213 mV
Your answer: 120 mV
